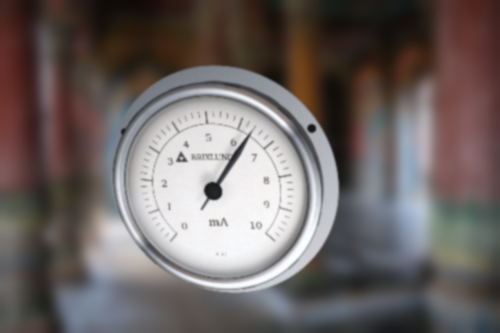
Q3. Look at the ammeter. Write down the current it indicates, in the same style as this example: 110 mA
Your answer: 6.4 mA
